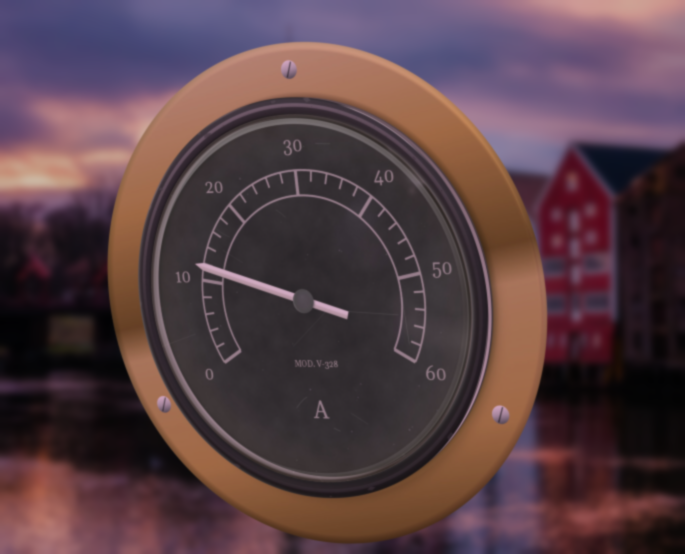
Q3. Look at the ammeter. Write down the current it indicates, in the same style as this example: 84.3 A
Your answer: 12 A
